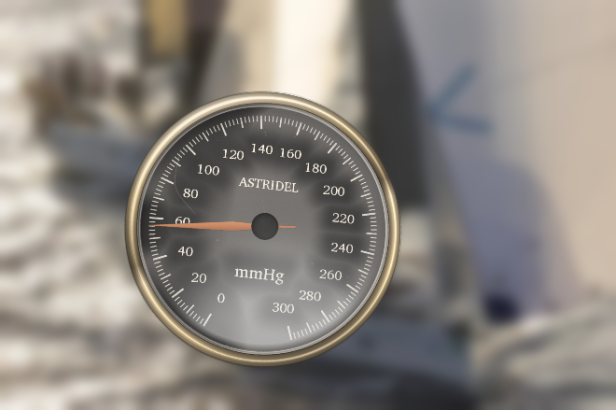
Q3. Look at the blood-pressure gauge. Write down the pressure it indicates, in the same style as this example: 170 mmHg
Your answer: 56 mmHg
